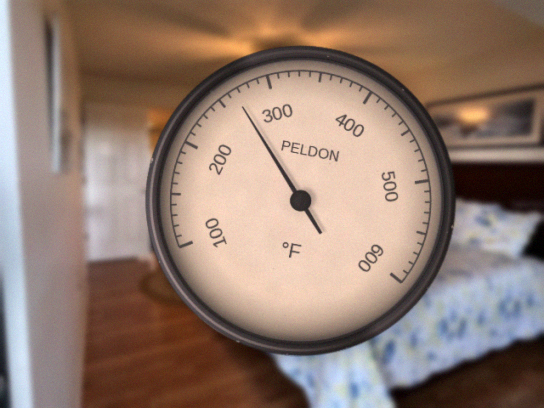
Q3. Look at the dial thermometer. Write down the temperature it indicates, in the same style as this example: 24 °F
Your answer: 265 °F
